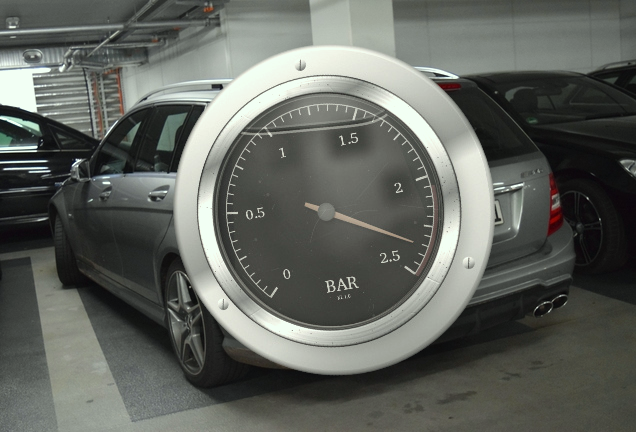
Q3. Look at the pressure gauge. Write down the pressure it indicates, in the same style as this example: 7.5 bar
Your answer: 2.35 bar
